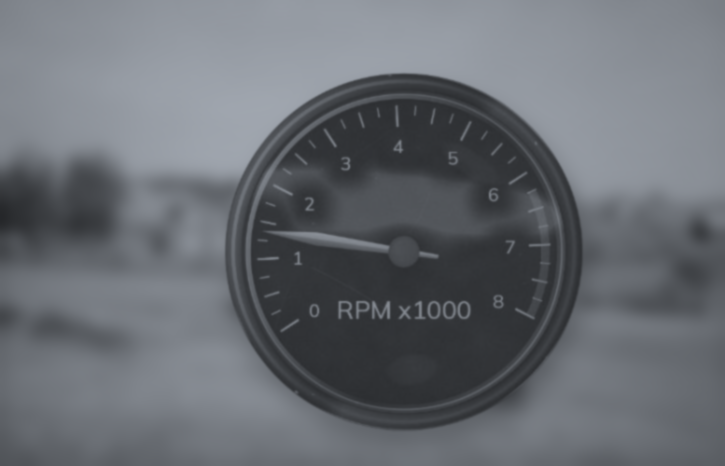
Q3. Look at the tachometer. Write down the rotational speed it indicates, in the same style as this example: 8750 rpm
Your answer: 1375 rpm
